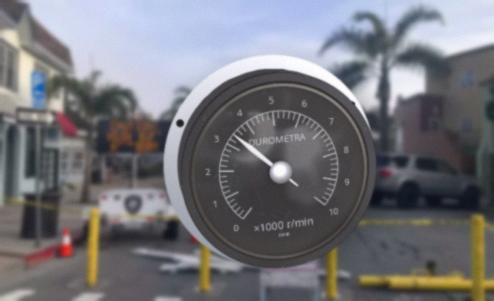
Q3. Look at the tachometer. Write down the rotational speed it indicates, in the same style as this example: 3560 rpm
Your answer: 3400 rpm
